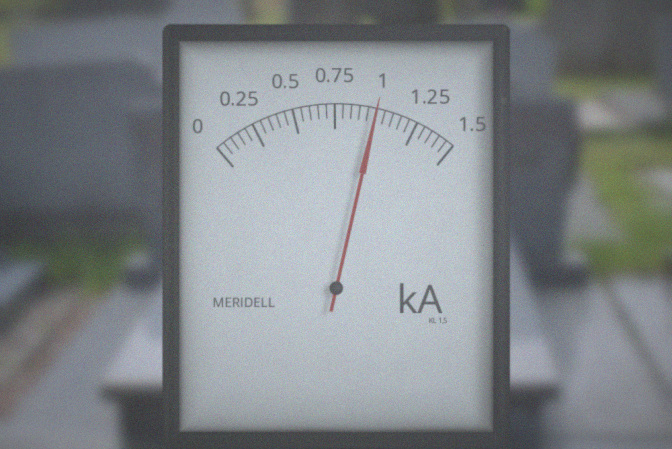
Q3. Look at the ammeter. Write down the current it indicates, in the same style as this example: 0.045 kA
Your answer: 1 kA
